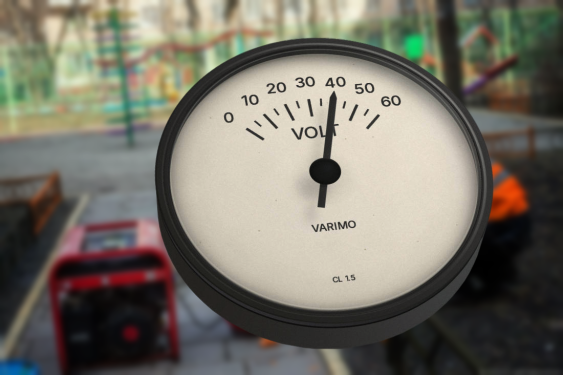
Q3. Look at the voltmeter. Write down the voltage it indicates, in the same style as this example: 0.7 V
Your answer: 40 V
